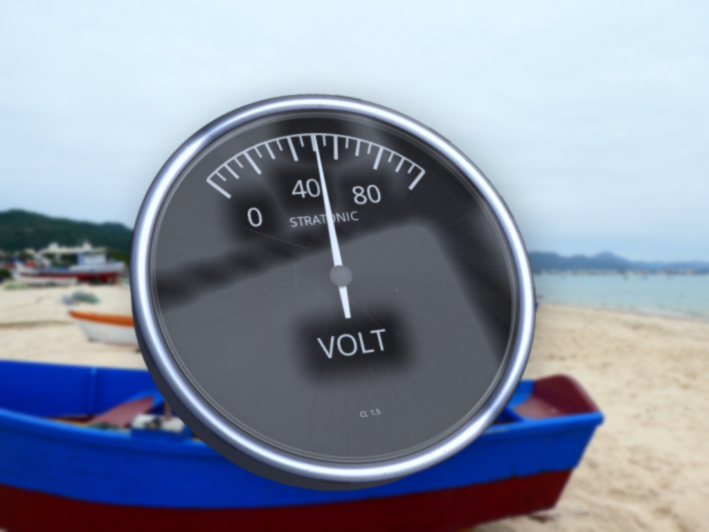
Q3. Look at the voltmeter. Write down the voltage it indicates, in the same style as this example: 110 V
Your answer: 50 V
